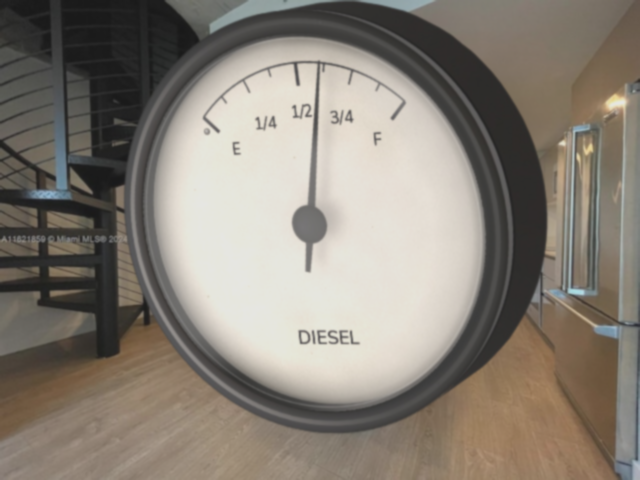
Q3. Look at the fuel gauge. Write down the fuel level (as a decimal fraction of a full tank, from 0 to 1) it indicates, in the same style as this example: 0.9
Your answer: 0.625
